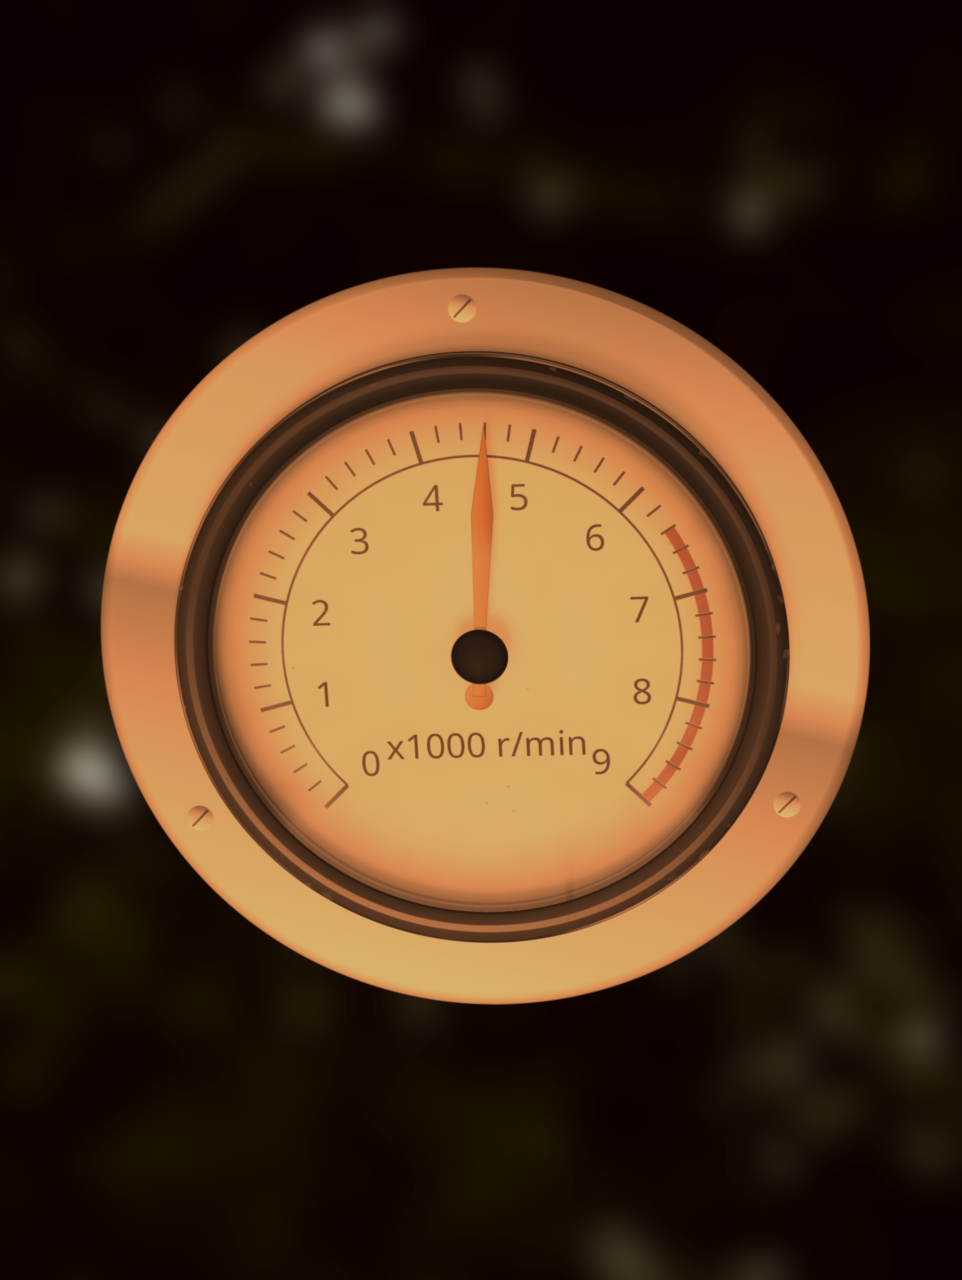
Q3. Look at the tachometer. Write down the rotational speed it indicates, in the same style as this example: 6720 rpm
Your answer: 4600 rpm
